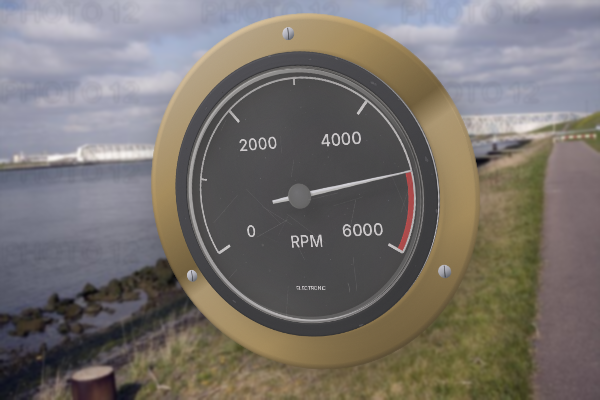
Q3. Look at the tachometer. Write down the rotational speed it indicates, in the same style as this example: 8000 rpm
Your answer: 5000 rpm
